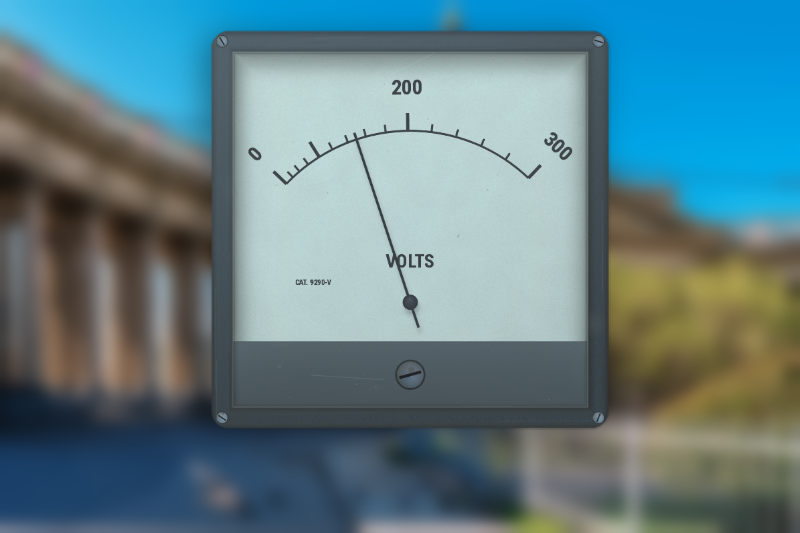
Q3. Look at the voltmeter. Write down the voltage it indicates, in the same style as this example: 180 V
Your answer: 150 V
